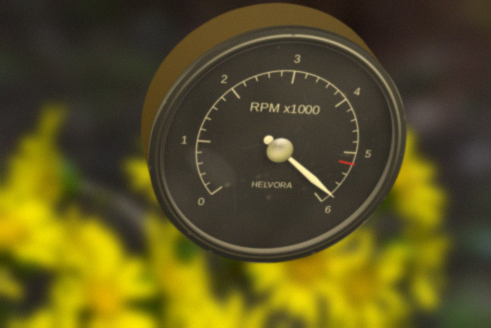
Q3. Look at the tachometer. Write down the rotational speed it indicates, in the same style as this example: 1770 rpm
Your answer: 5800 rpm
